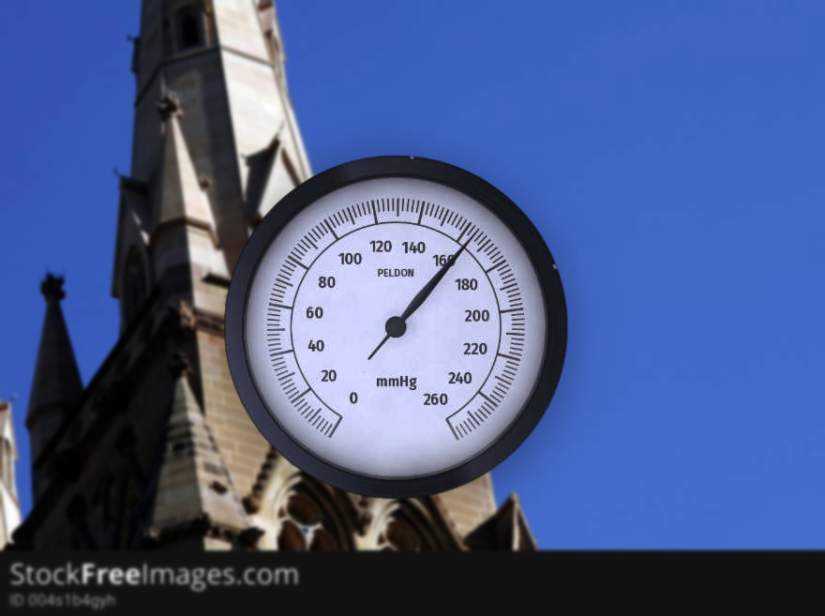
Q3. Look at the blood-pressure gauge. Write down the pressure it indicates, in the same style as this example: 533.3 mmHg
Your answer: 164 mmHg
